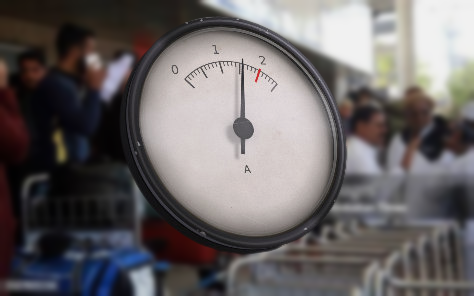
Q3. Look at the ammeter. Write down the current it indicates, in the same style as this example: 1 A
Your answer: 1.5 A
